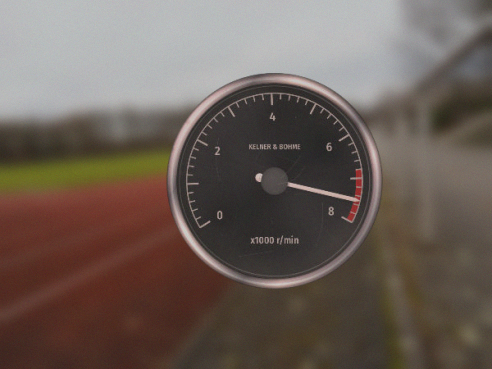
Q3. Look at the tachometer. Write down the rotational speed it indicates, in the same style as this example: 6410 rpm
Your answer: 7500 rpm
